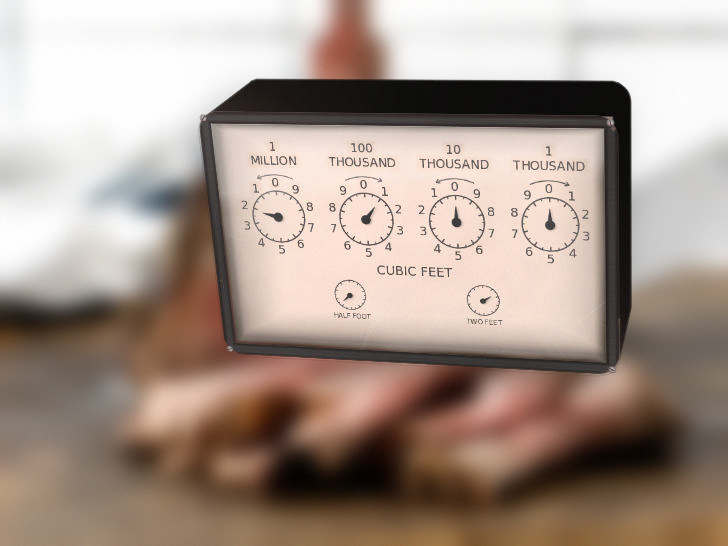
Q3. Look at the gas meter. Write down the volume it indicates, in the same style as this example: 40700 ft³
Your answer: 210000 ft³
